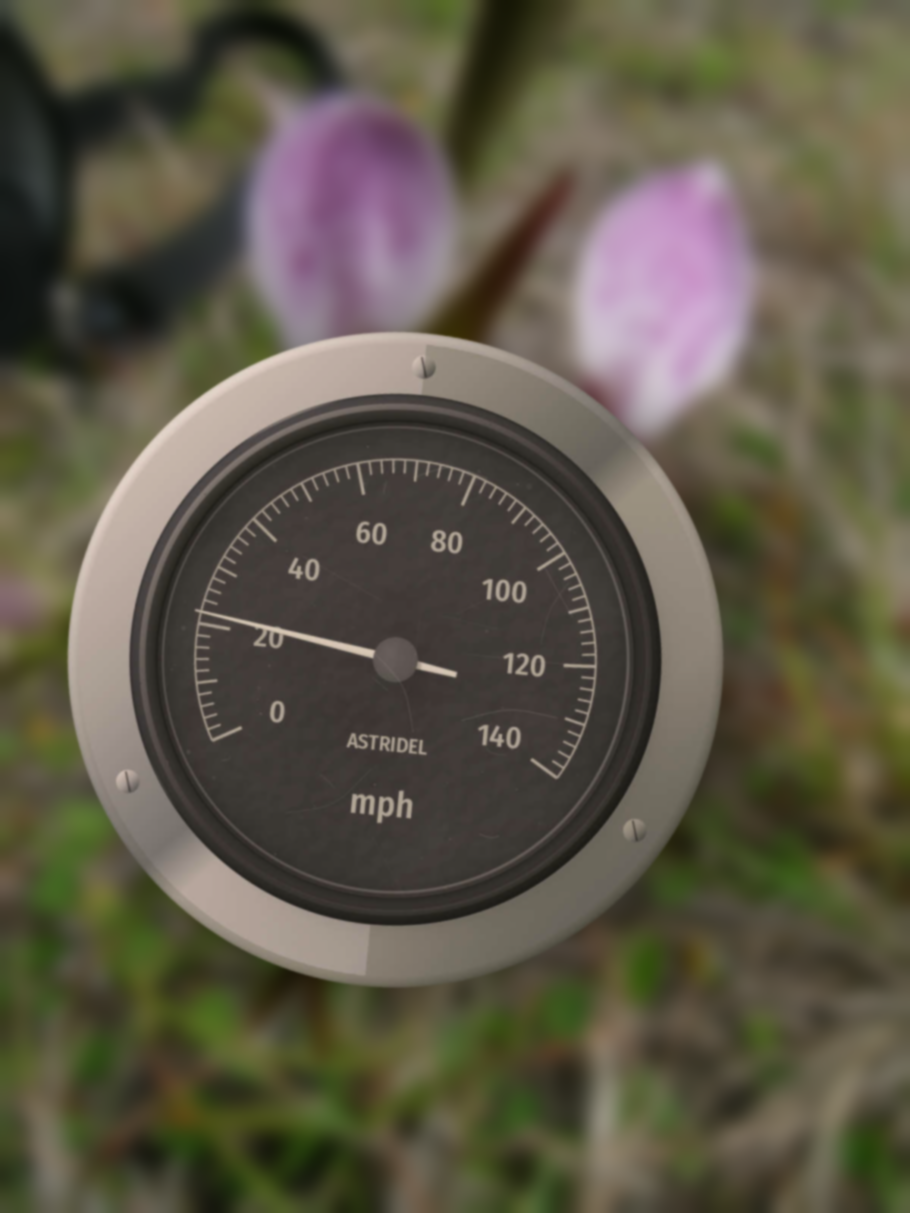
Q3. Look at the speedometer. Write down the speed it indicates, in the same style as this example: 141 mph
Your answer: 22 mph
